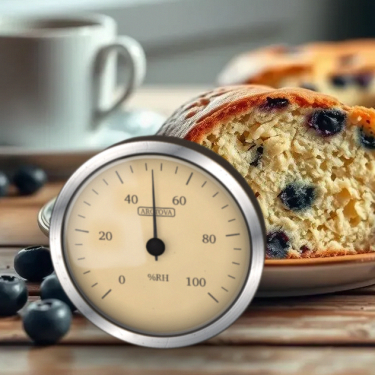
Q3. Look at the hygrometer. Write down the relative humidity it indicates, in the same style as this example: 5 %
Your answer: 50 %
